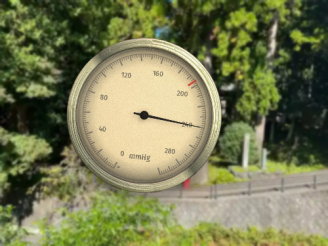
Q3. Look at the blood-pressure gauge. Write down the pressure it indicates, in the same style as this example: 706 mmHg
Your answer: 240 mmHg
